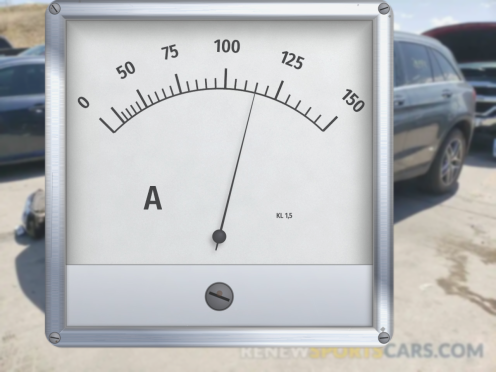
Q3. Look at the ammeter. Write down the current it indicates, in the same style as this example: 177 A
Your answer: 115 A
